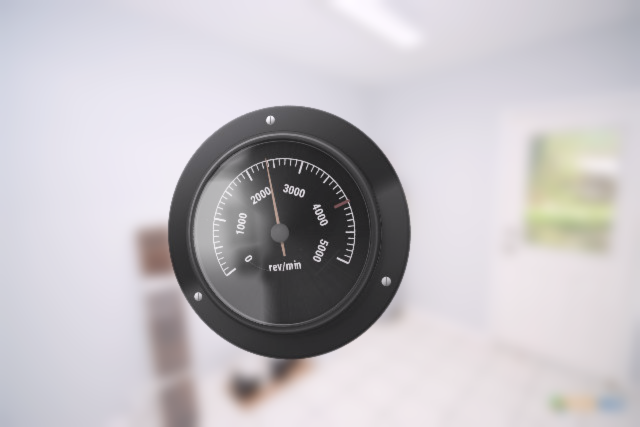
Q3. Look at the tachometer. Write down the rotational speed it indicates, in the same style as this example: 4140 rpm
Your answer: 2400 rpm
